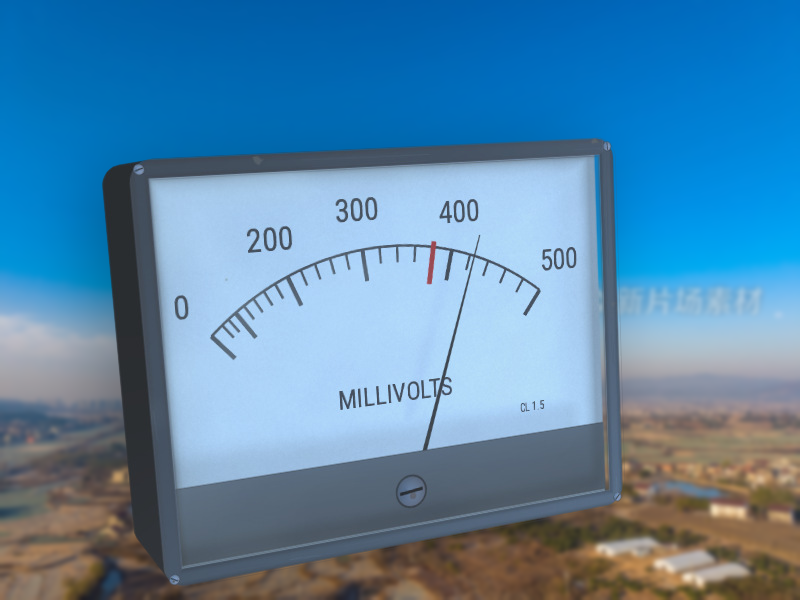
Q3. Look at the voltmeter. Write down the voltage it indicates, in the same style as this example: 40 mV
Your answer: 420 mV
